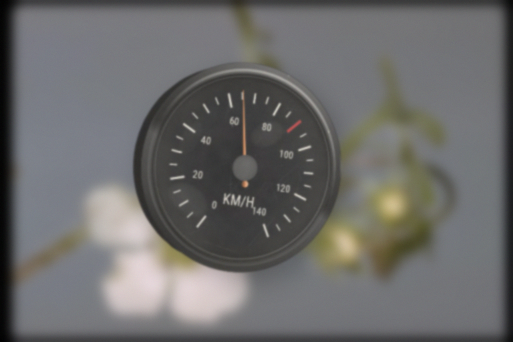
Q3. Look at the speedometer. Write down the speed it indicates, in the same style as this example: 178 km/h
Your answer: 65 km/h
